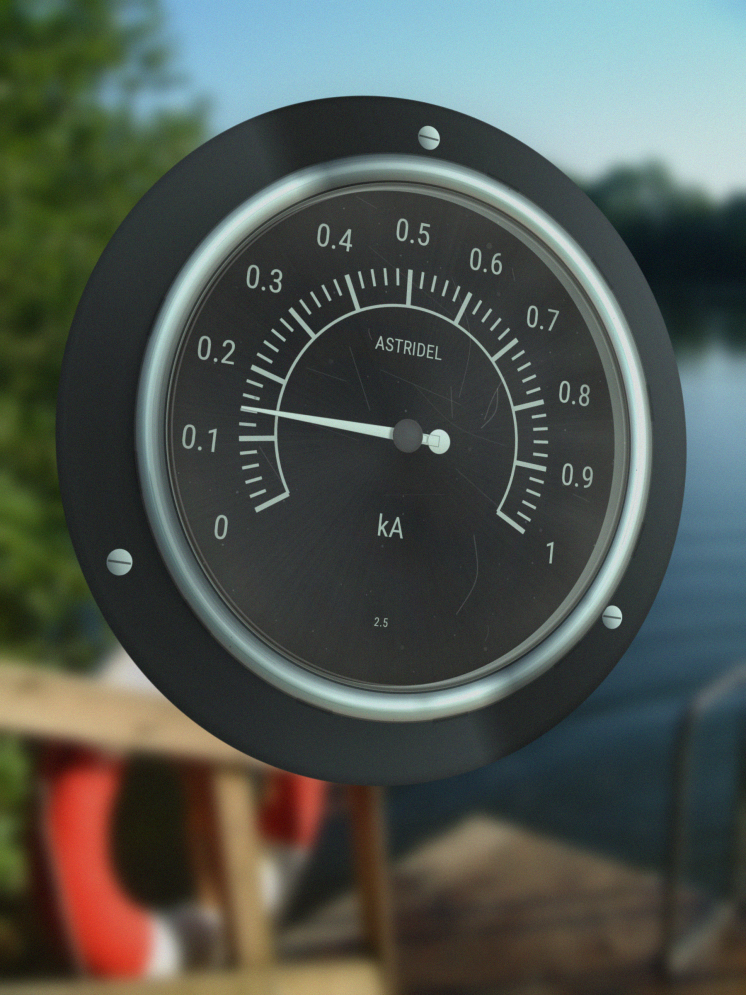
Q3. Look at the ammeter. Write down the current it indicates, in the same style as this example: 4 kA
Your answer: 0.14 kA
